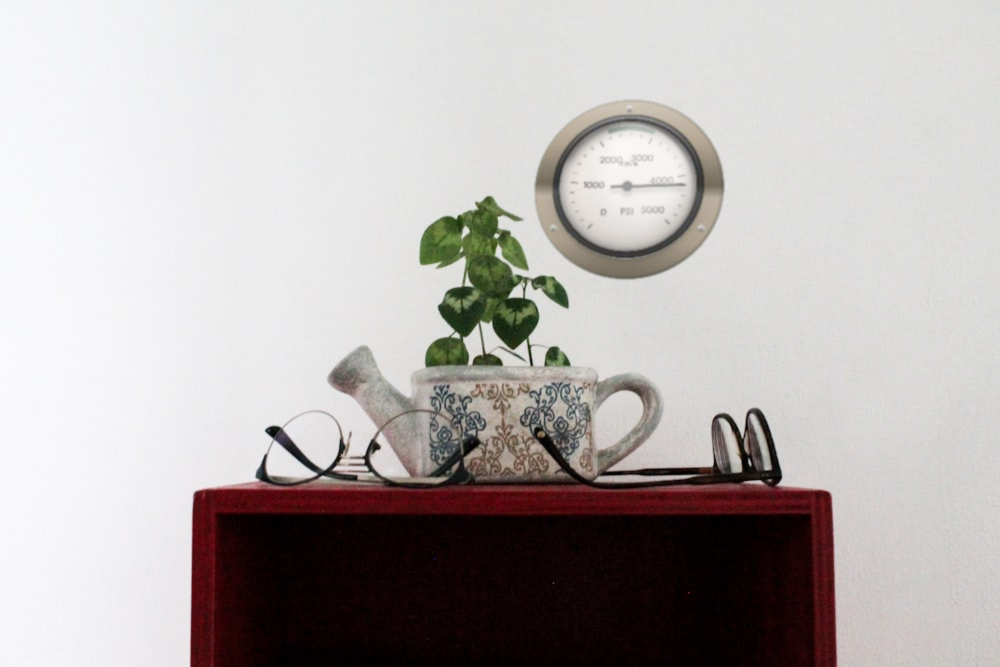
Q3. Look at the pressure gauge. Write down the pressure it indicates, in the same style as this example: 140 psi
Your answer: 4200 psi
